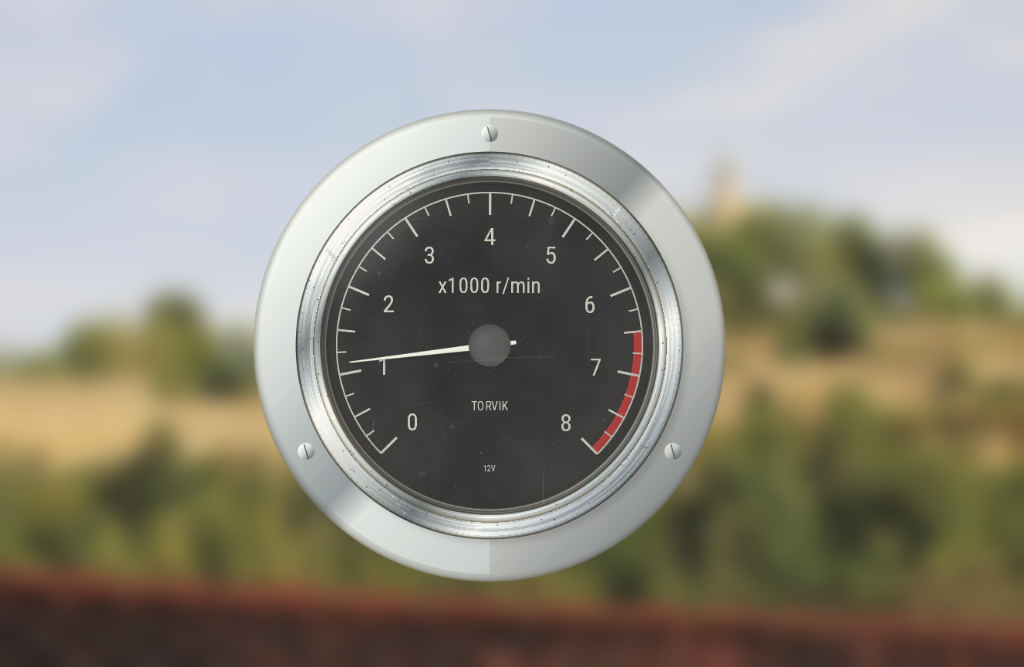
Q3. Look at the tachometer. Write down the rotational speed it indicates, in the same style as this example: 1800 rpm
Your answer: 1125 rpm
